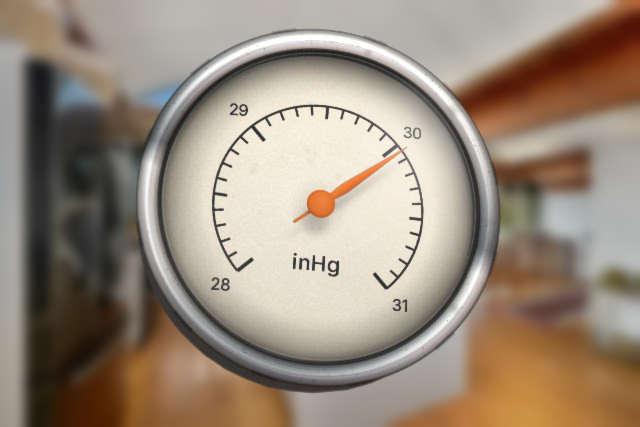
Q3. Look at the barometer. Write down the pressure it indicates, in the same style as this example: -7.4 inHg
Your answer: 30.05 inHg
